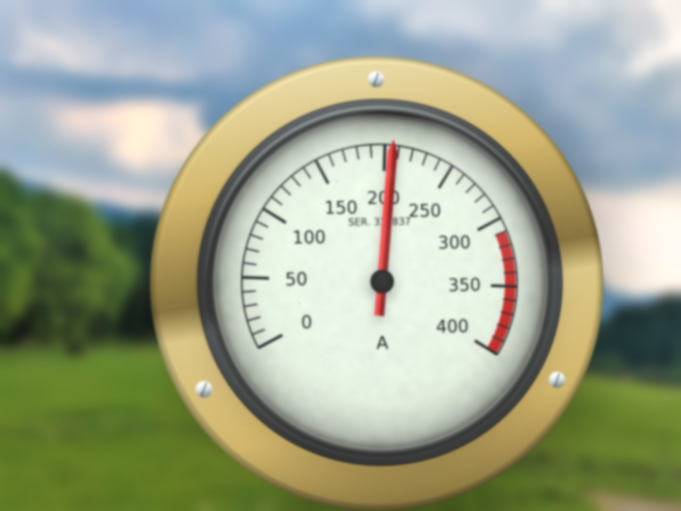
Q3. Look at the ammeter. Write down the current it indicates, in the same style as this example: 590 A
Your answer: 205 A
